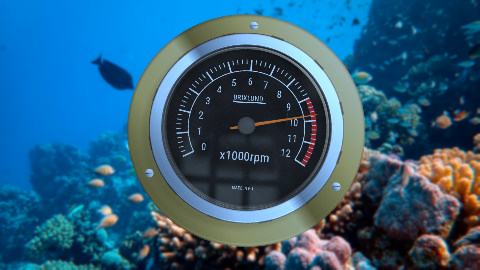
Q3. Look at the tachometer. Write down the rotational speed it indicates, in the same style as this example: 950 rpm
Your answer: 9800 rpm
